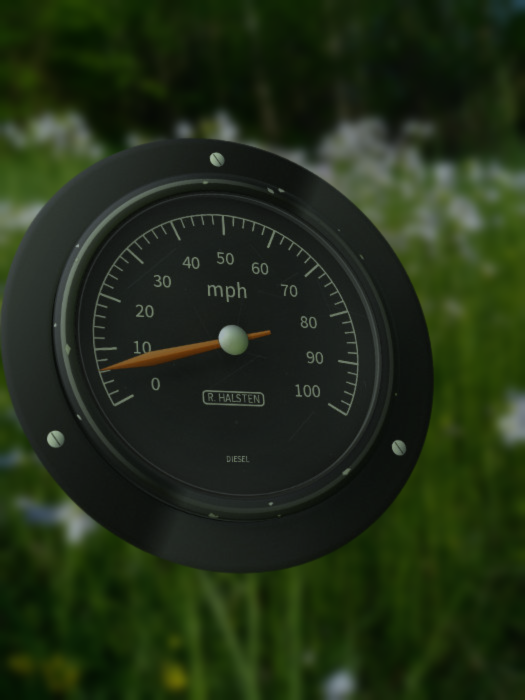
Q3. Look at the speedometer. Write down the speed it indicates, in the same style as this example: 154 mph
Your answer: 6 mph
